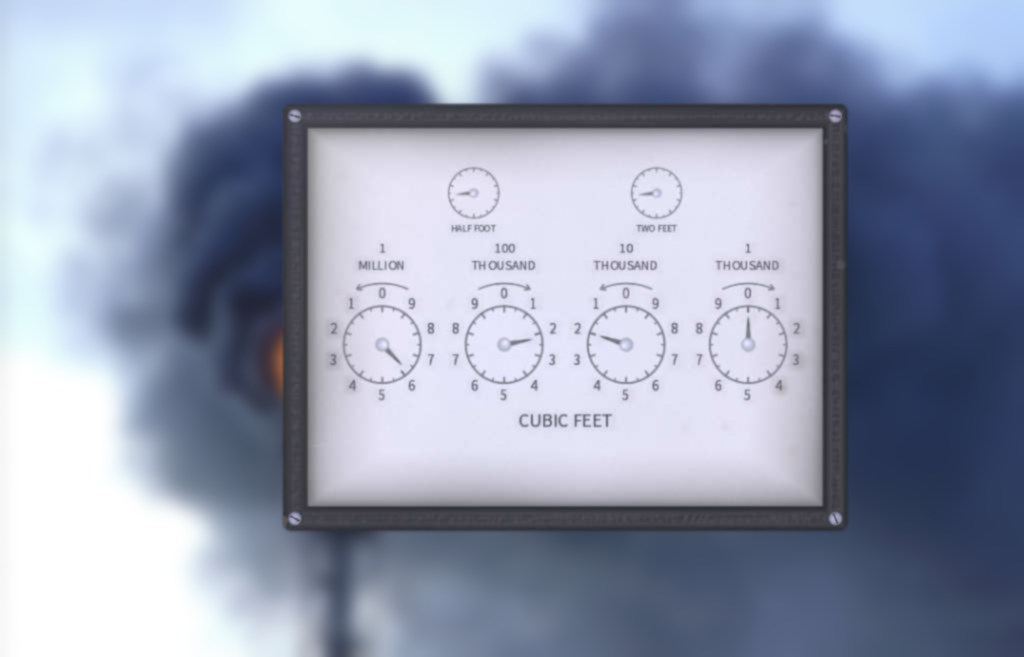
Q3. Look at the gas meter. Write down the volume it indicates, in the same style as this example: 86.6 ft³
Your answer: 622000 ft³
